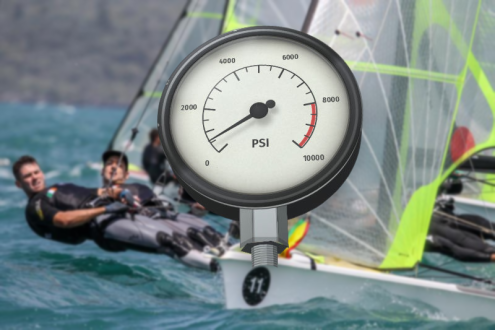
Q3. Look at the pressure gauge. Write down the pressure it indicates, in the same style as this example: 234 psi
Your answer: 500 psi
